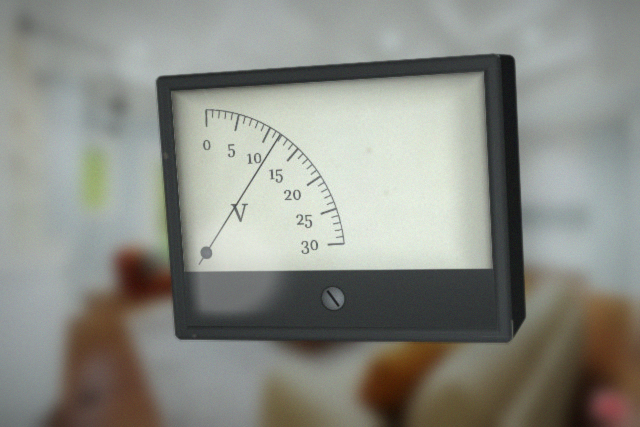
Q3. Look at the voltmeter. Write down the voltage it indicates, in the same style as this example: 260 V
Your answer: 12 V
